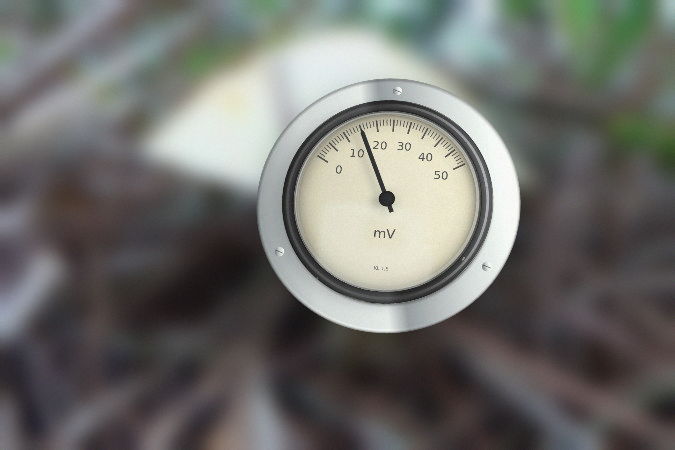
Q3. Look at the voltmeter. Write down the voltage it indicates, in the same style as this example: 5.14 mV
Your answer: 15 mV
